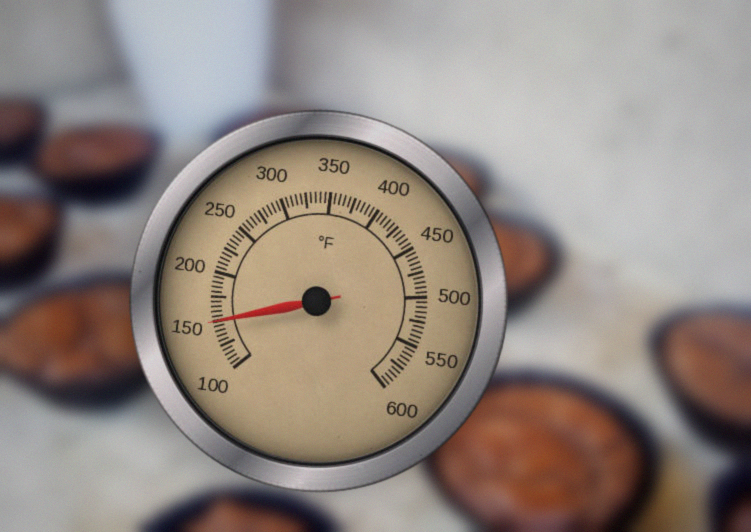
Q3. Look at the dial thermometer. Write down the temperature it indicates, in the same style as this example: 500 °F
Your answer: 150 °F
